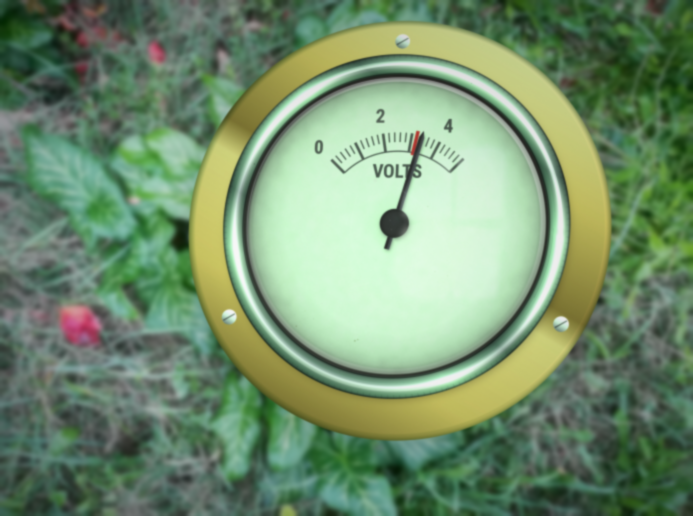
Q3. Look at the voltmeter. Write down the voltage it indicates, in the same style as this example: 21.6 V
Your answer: 3.4 V
